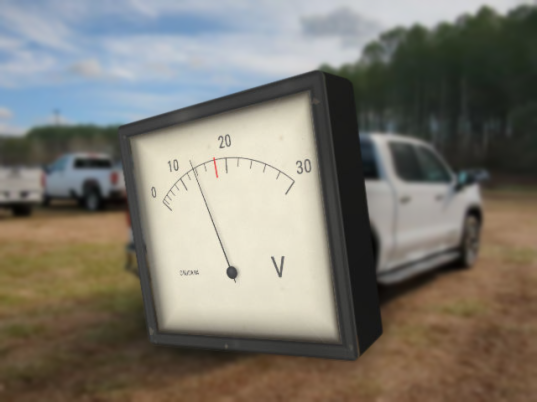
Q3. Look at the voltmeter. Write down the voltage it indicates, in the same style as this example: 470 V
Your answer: 14 V
